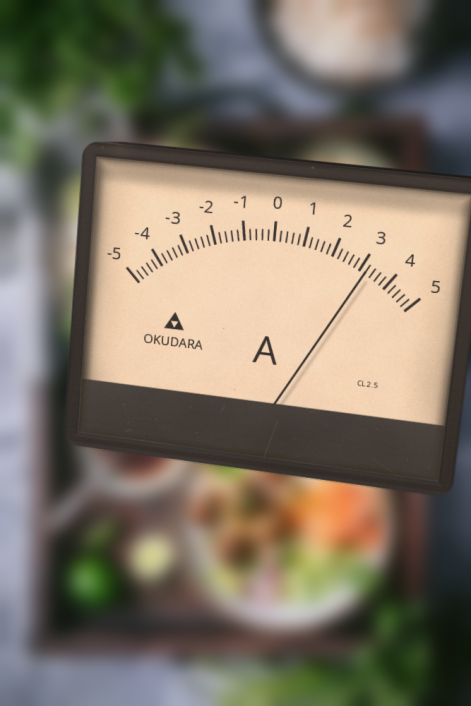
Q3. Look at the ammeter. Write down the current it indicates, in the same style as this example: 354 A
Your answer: 3.2 A
